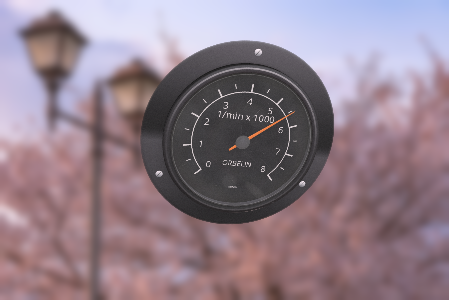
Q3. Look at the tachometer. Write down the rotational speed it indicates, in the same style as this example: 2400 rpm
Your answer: 5500 rpm
